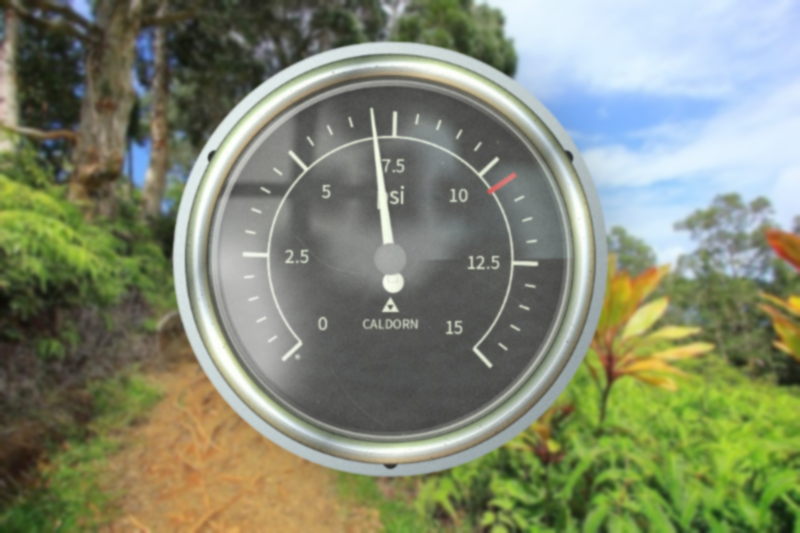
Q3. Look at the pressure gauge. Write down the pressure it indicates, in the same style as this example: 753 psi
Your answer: 7 psi
